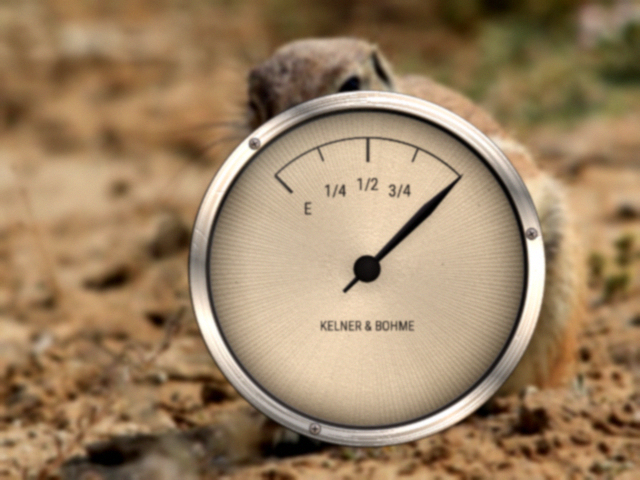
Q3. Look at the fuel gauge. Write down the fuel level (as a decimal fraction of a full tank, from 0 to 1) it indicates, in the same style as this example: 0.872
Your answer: 1
